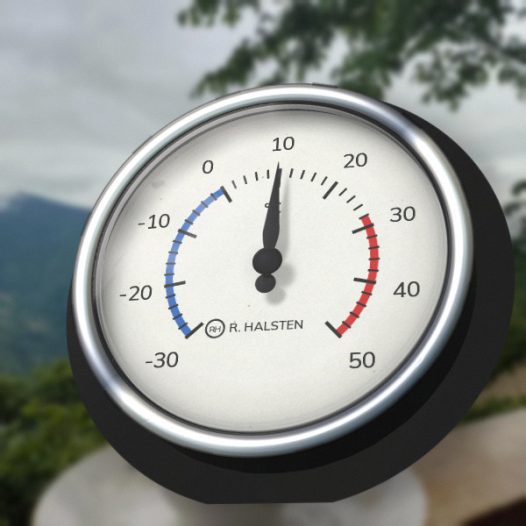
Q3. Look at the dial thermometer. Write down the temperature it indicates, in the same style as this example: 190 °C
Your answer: 10 °C
